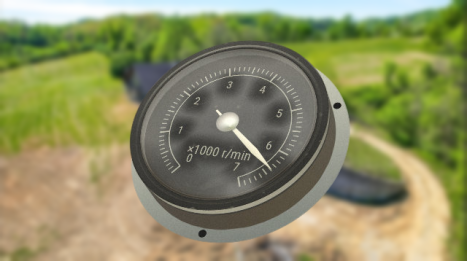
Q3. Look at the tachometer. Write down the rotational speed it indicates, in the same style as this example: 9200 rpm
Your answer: 6400 rpm
